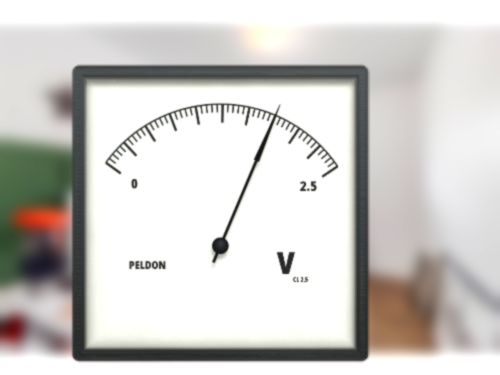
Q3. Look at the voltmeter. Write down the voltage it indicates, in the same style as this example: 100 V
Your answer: 1.75 V
